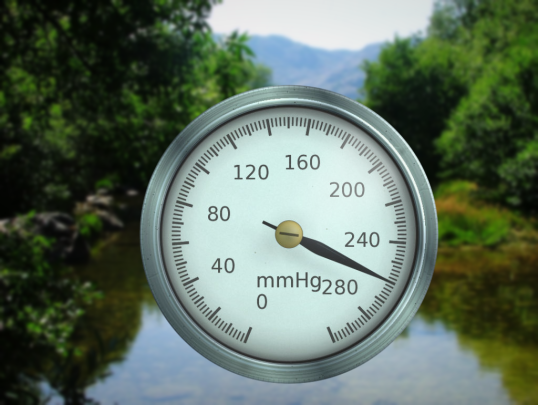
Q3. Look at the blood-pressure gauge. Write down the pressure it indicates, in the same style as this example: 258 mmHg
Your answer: 260 mmHg
